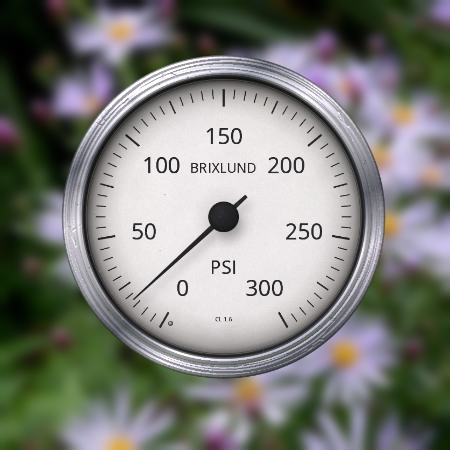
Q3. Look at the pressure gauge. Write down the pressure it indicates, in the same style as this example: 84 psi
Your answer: 17.5 psi
